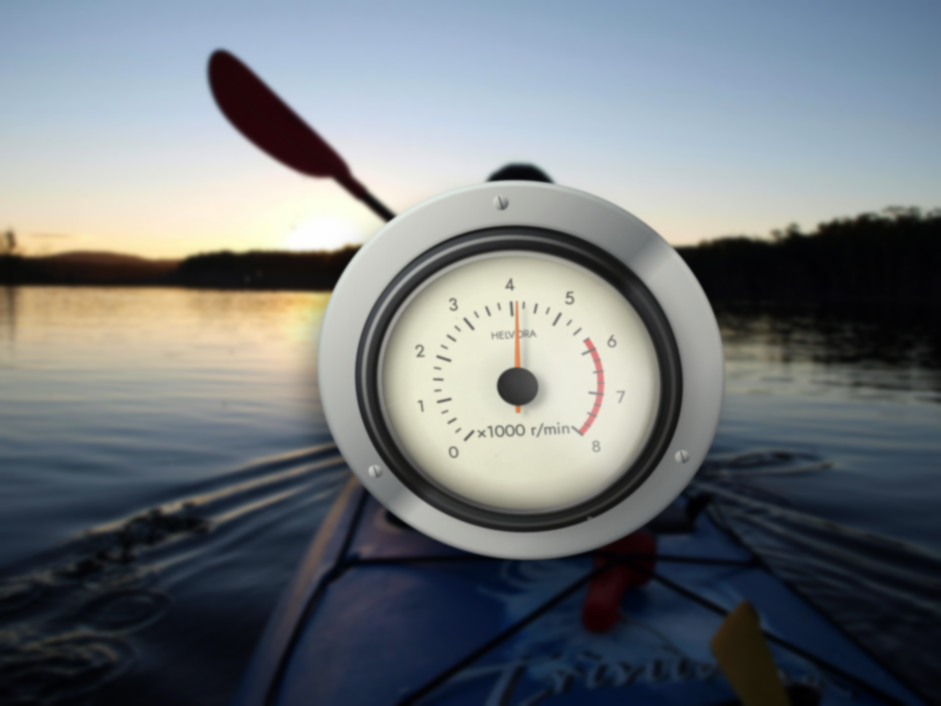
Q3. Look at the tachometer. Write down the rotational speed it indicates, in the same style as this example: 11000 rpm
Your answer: 4125 rpm
